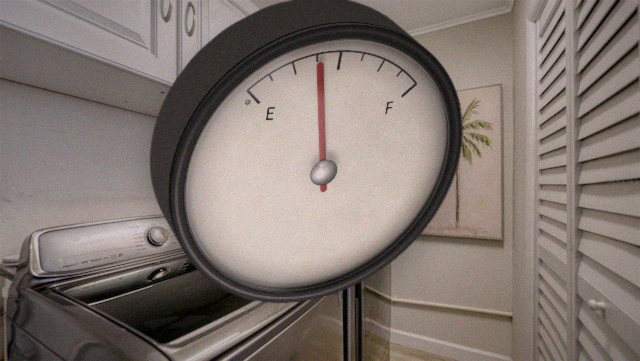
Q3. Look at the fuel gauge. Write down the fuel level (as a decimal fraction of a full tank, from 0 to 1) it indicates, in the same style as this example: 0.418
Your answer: 0.375
